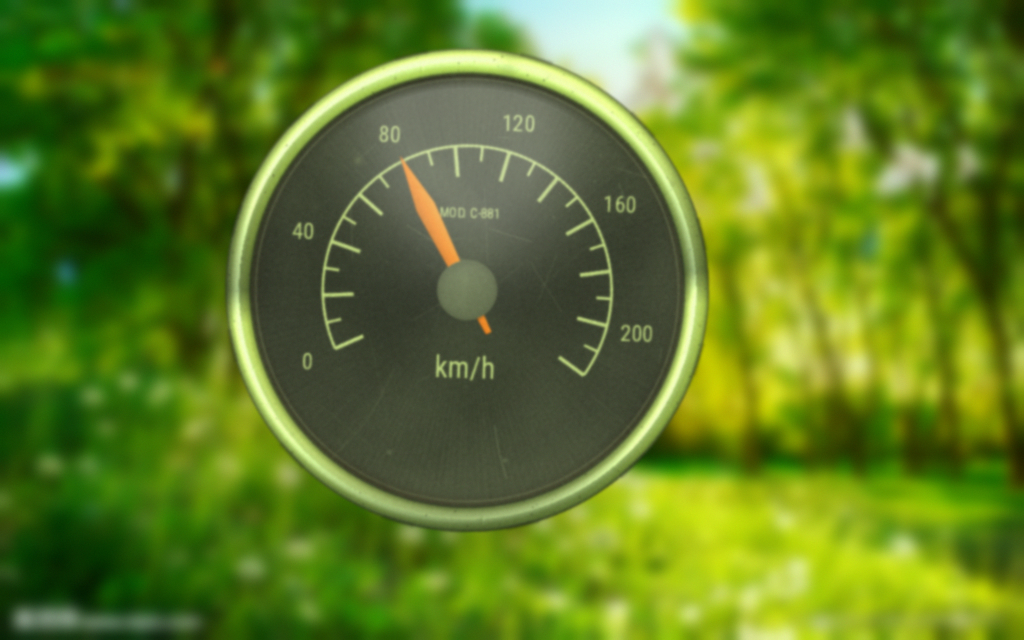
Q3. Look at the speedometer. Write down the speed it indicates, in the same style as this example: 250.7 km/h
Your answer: 80 km/h
